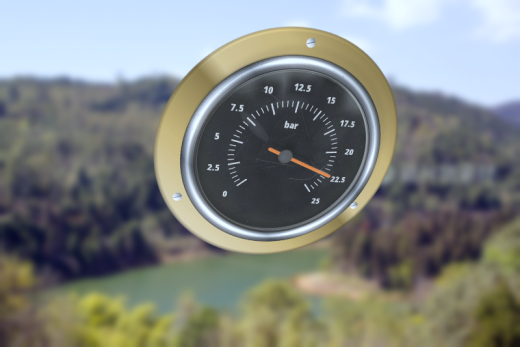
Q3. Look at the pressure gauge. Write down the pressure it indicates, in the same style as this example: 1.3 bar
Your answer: 22.5 bar
